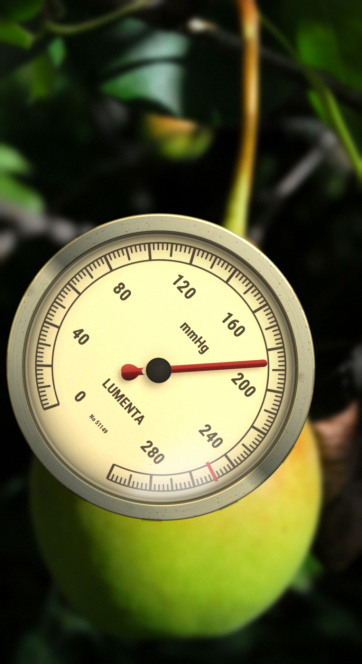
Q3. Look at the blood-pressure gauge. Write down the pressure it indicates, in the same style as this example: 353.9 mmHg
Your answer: 186 mmHg
